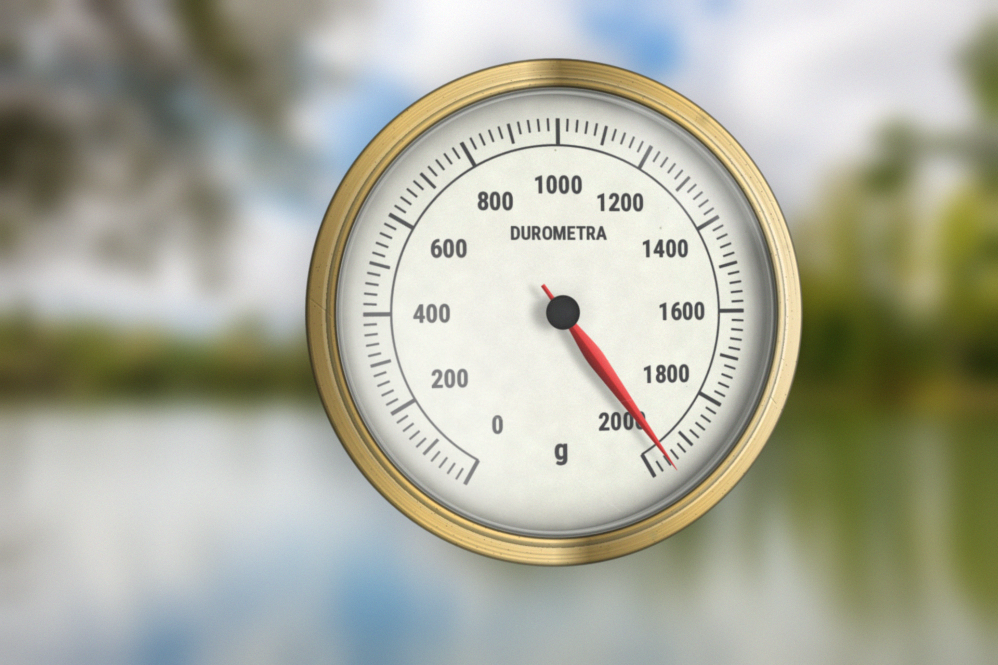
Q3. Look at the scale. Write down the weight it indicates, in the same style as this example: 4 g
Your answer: 1960 g
